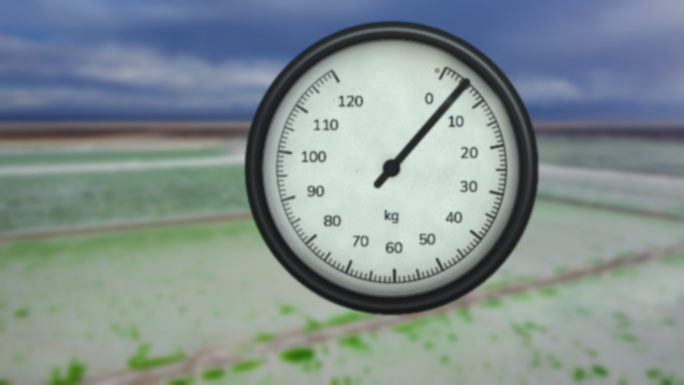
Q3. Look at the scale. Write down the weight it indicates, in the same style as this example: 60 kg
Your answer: 5 kg
